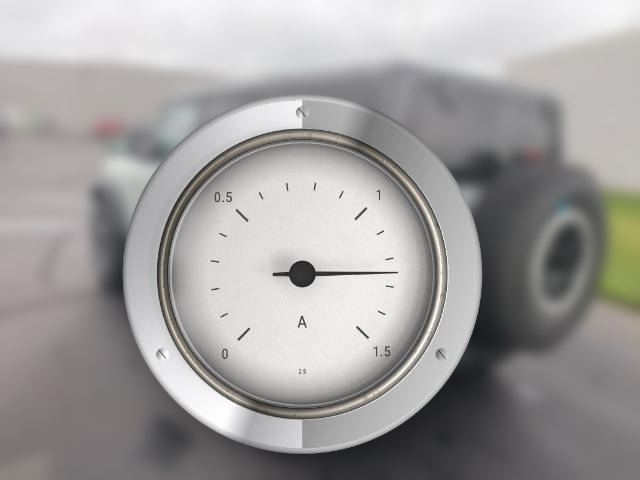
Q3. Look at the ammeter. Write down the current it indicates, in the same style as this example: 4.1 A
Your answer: 1.25 A
